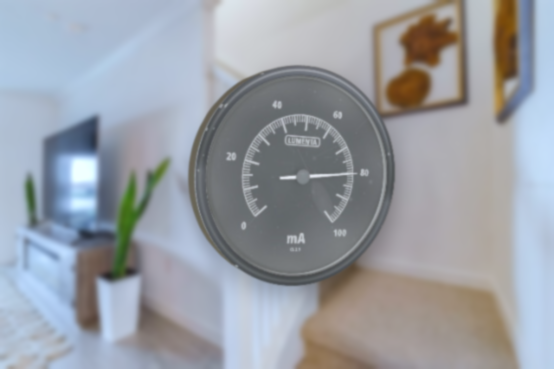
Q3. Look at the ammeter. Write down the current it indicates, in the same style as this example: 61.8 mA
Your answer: 80 mA
